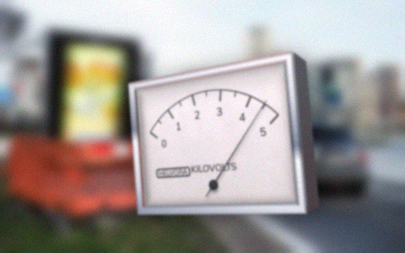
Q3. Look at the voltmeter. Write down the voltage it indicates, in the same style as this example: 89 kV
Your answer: 4.5 kV
